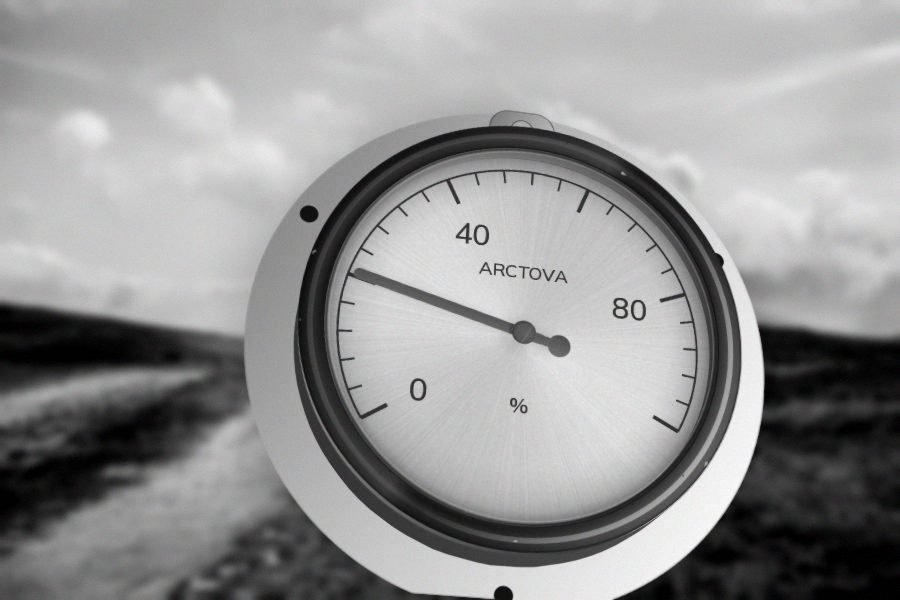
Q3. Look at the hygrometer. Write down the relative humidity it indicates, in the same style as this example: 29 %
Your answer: 20 %
